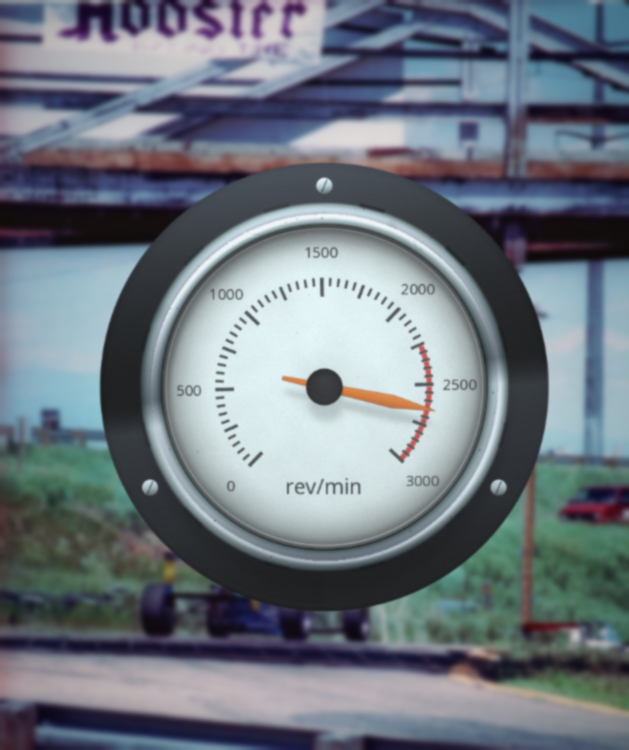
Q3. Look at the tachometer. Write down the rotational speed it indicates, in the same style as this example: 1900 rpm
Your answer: 2650 rpm
